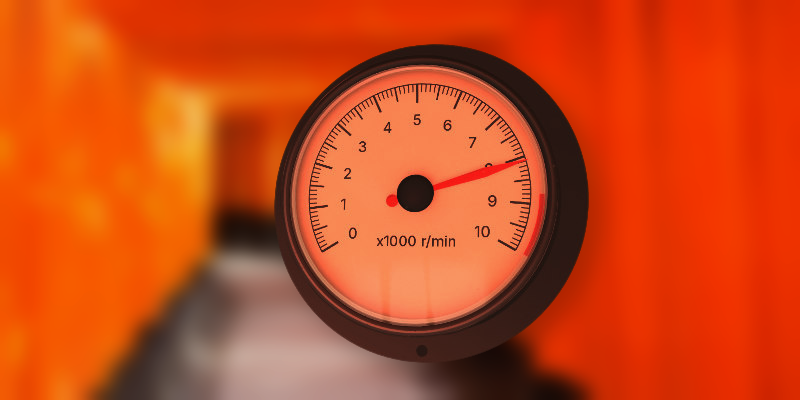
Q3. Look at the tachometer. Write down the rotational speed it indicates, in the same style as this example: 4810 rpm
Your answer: 8100 rpm
